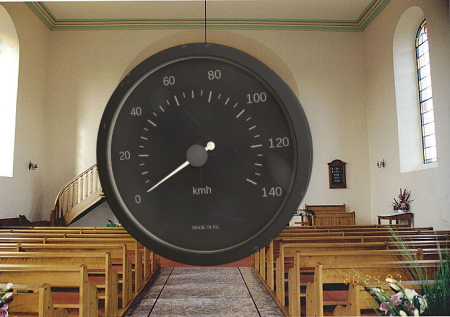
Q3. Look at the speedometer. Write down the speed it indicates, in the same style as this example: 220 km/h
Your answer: 0 km/h
